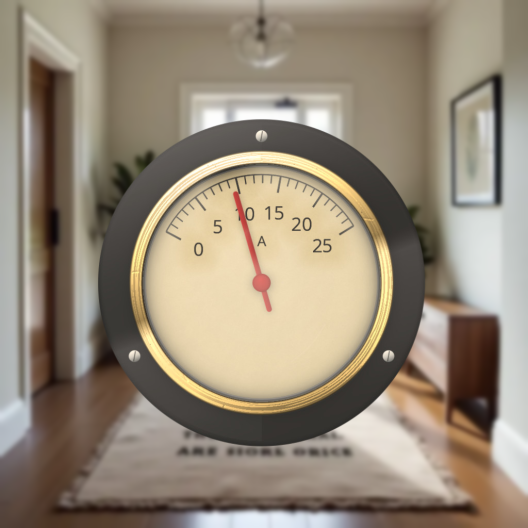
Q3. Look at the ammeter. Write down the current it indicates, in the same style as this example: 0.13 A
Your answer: 9.5 A
